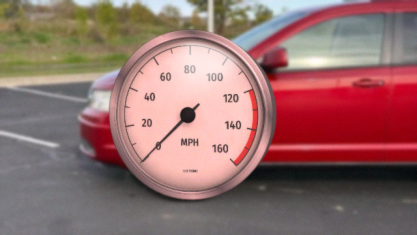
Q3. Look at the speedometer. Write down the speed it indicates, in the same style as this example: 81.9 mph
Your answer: 0 mph
